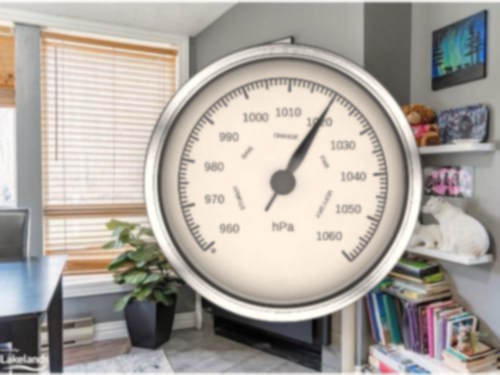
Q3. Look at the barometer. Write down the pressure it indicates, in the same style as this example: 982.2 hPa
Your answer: 1020 hPa
